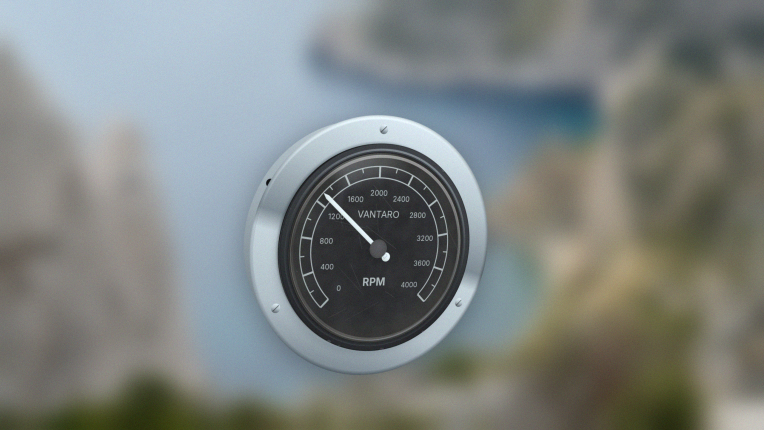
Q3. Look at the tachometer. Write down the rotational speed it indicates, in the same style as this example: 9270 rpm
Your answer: 1300 rpm
